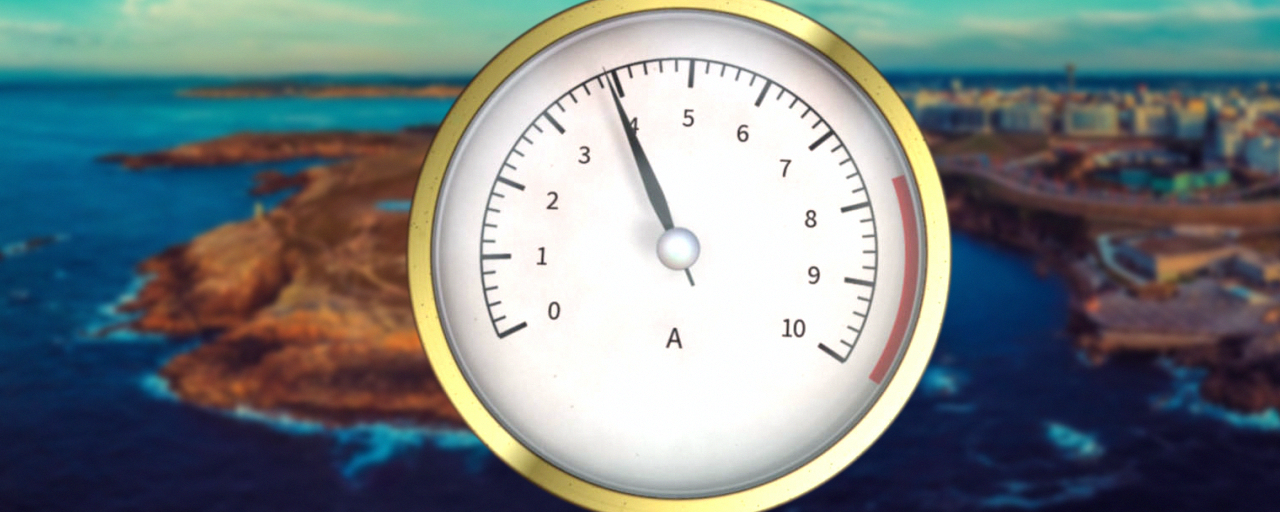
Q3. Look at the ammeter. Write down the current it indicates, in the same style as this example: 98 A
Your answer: 3.9 A
